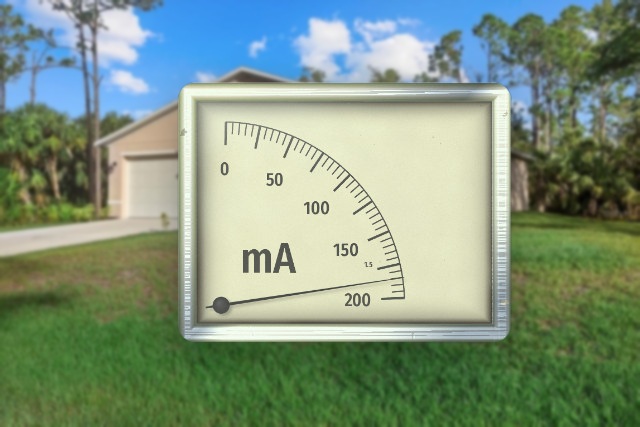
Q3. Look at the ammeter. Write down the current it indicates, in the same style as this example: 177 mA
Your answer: 185 mA
